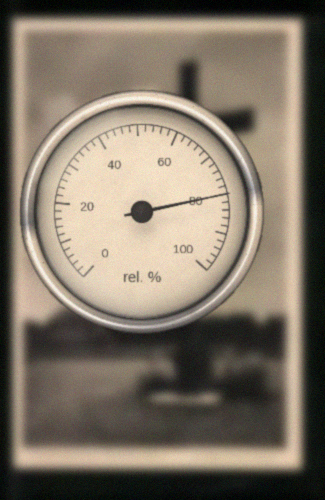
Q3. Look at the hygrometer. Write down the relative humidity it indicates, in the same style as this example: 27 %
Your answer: 80 %
